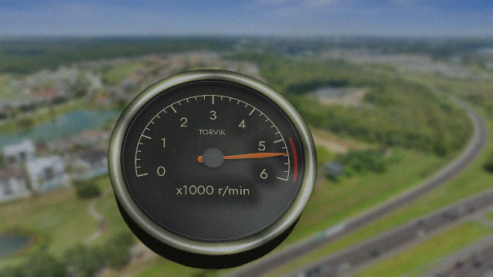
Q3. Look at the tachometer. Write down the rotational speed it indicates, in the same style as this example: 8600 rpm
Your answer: 5400 rpm
